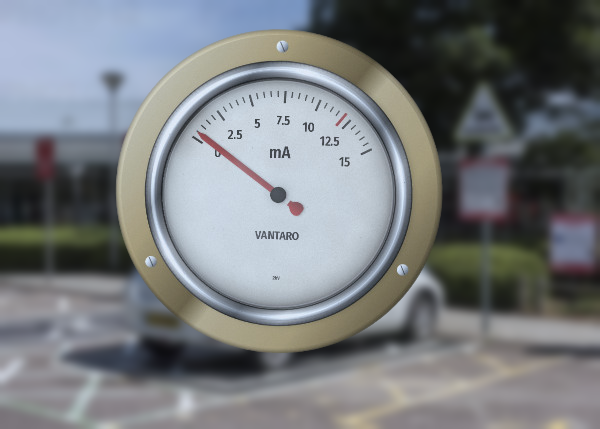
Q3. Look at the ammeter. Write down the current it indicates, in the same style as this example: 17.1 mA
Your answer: 0.5 mA
